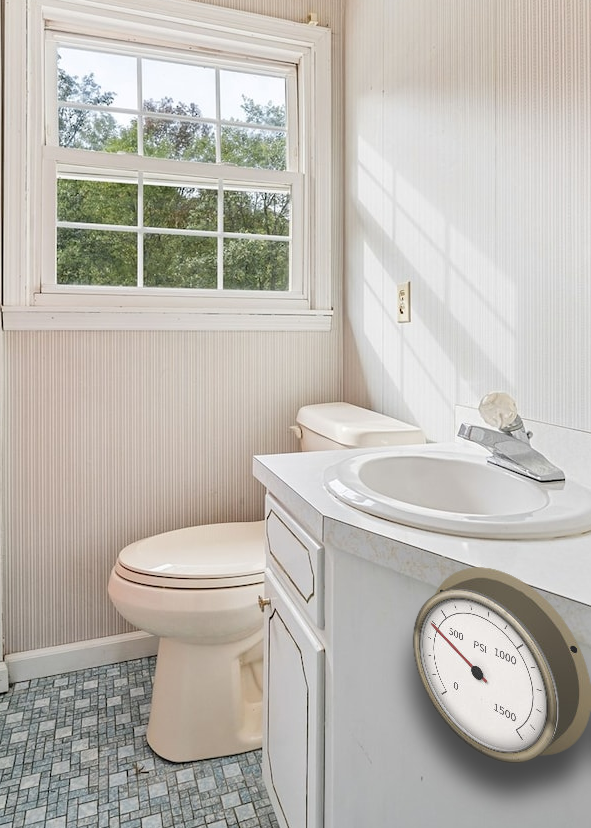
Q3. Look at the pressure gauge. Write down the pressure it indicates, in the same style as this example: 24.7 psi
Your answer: 400 psi
